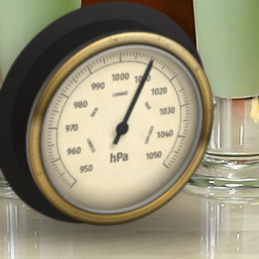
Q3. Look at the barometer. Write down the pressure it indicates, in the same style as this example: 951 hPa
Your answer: 1010 hPa
